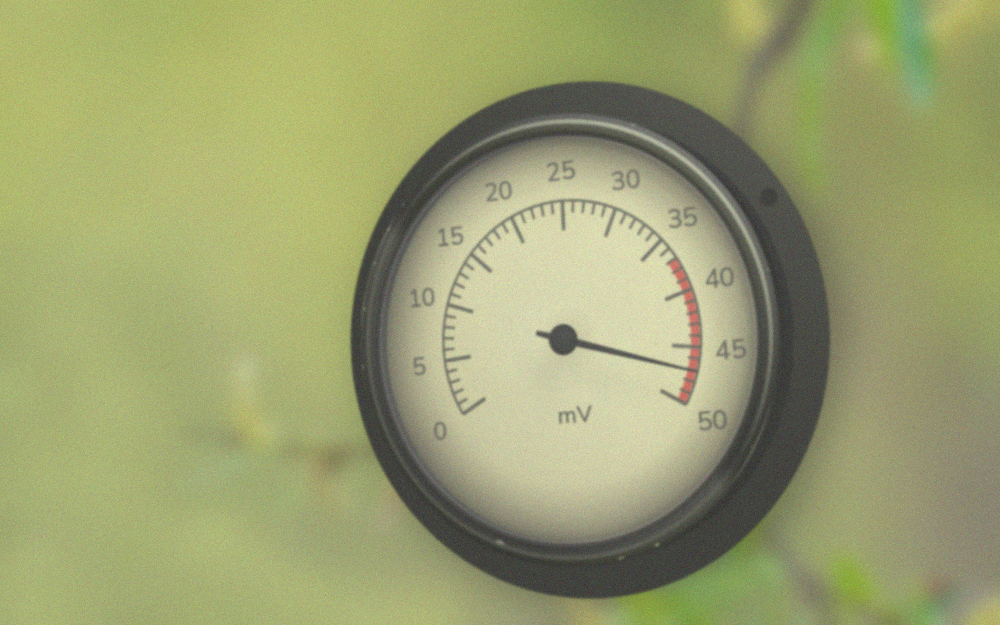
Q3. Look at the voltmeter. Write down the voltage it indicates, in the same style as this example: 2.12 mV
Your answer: 47 mV
